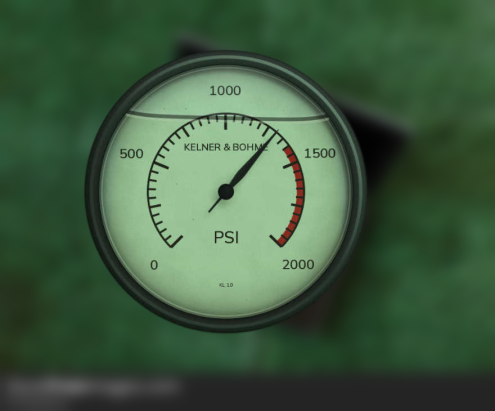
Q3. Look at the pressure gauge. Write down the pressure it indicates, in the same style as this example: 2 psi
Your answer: 1300 psi
